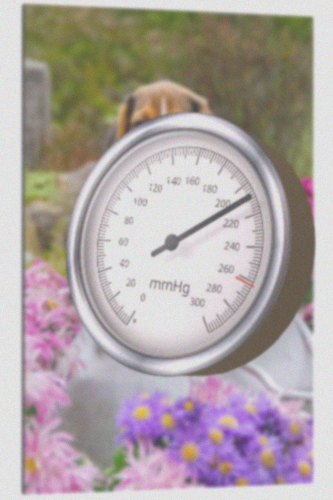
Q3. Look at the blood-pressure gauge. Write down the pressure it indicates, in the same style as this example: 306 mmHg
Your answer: 210 mmHg
